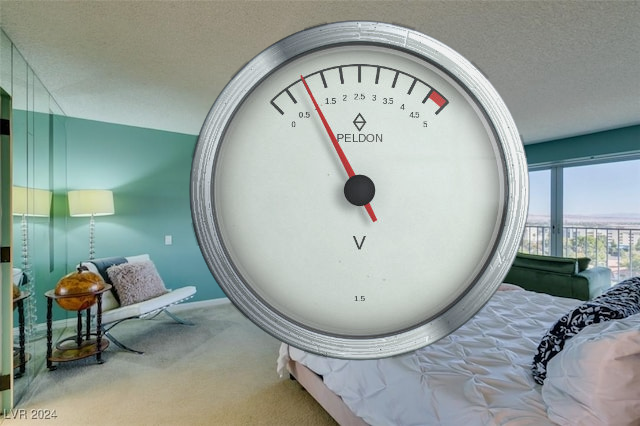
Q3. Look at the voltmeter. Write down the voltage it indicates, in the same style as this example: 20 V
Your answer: 1 V
